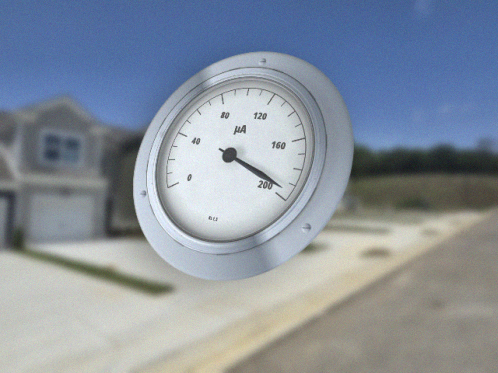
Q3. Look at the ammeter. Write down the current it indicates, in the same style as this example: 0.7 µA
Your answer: 195 µA
